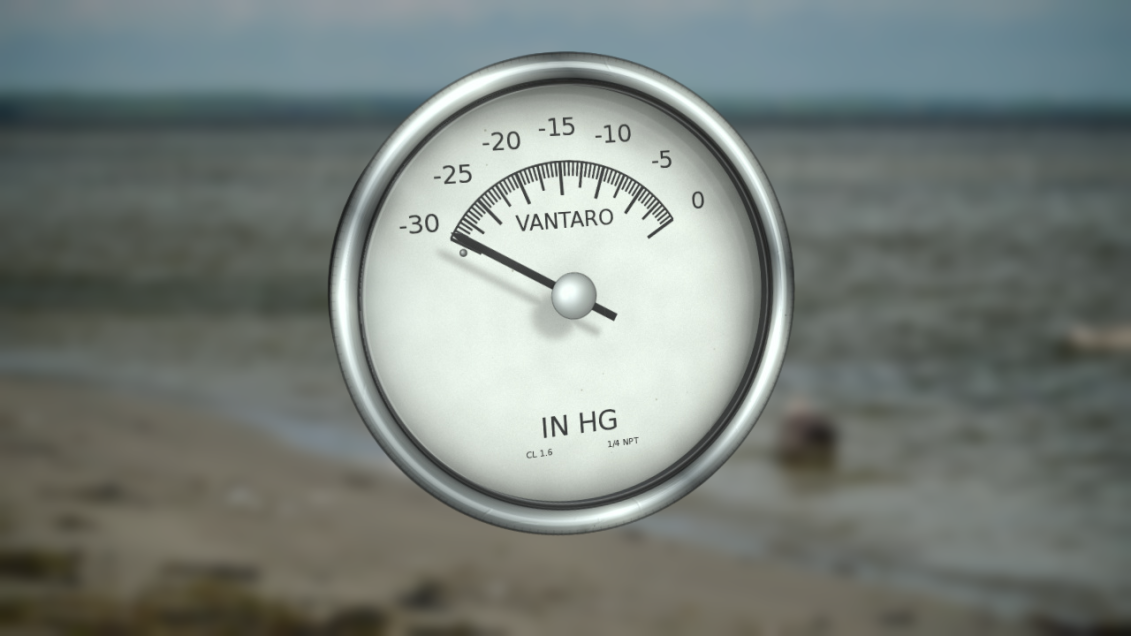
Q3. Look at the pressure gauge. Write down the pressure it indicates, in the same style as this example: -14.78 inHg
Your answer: -29.5 inHg
